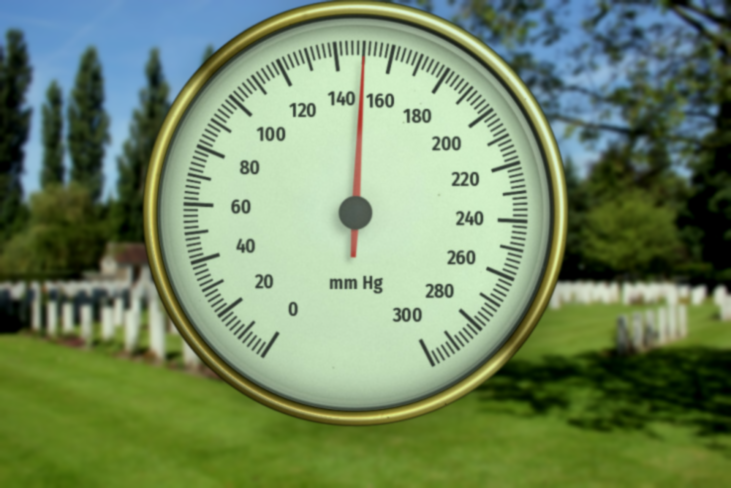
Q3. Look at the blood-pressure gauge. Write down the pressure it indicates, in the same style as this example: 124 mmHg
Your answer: 150 mmHg
